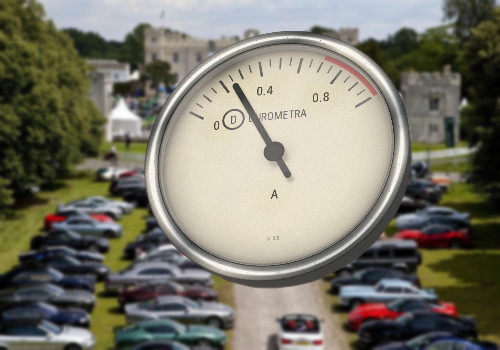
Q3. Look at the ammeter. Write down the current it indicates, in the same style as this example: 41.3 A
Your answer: 0.25 A
